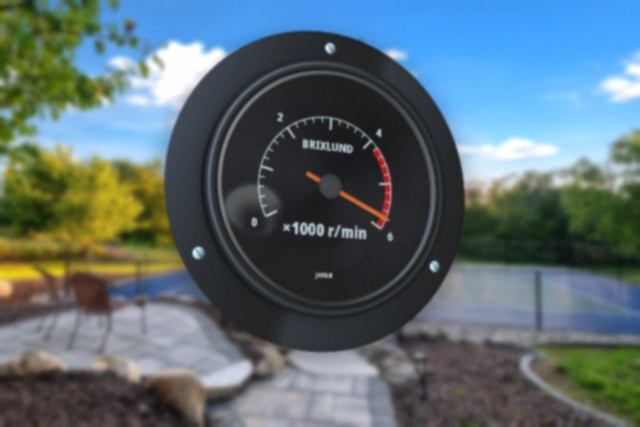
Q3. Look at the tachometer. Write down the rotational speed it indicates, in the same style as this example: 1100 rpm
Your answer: 5800 rpm
